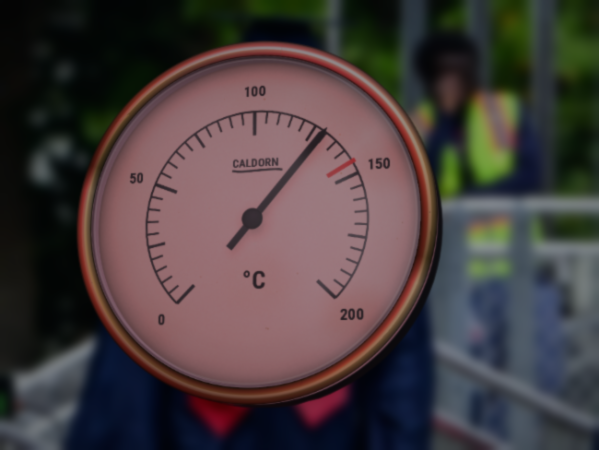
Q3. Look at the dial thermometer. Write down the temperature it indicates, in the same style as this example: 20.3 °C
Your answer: 130 °C
